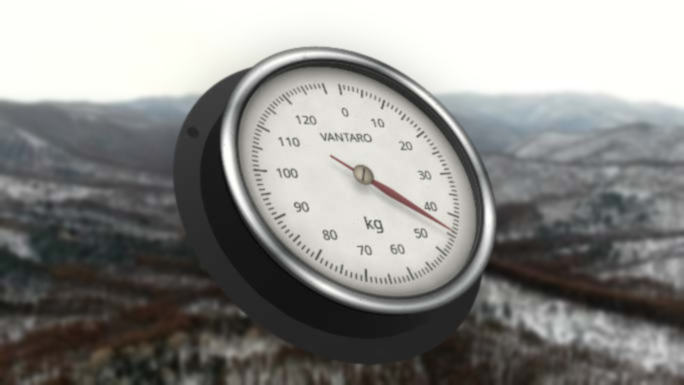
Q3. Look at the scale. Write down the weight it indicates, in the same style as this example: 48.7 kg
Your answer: 45 kg
